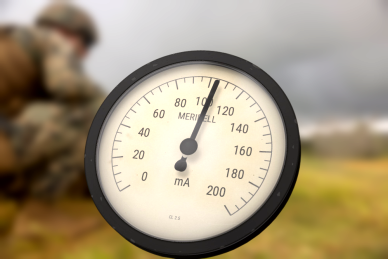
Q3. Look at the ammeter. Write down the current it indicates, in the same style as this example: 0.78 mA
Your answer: 105 mA
